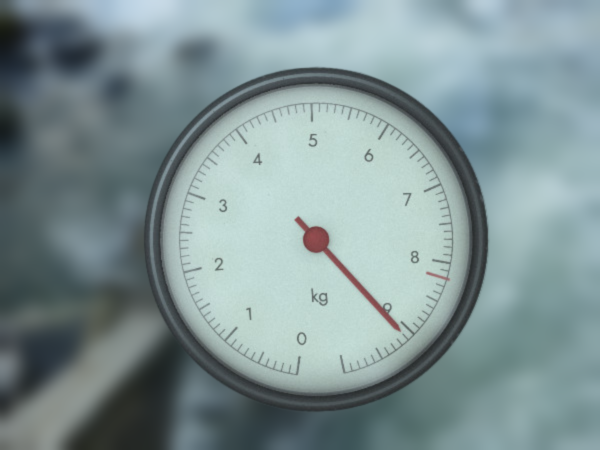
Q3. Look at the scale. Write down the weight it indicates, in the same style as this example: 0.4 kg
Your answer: 9.1 kg
